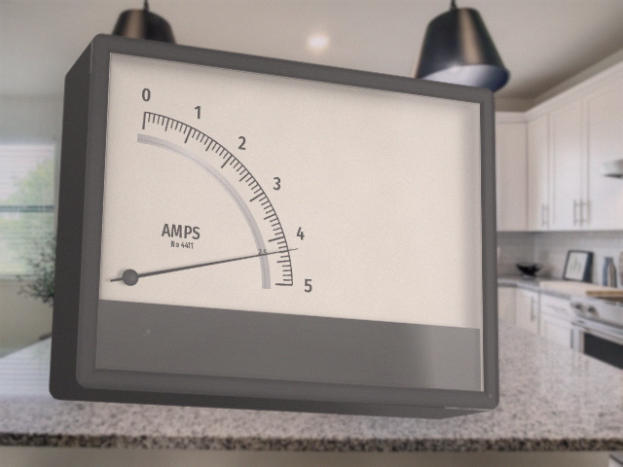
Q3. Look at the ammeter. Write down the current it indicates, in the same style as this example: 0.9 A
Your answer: 4.3 A
